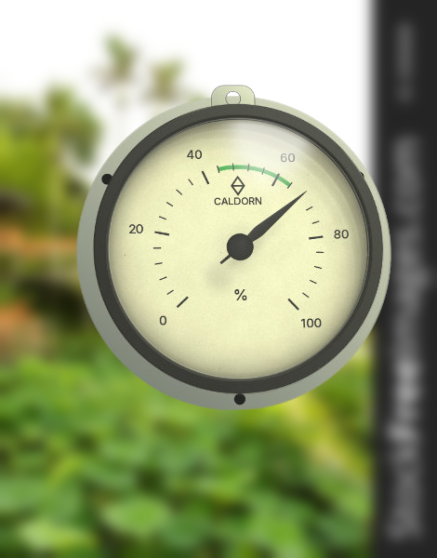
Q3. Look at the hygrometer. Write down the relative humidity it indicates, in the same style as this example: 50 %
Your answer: 68 %
